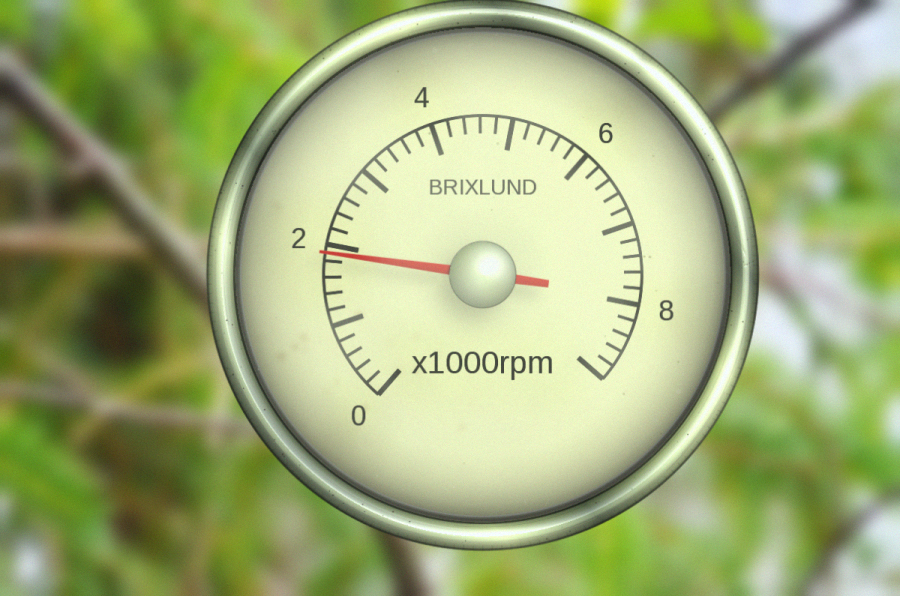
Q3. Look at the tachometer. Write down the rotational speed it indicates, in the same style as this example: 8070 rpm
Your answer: 1900 rpm
